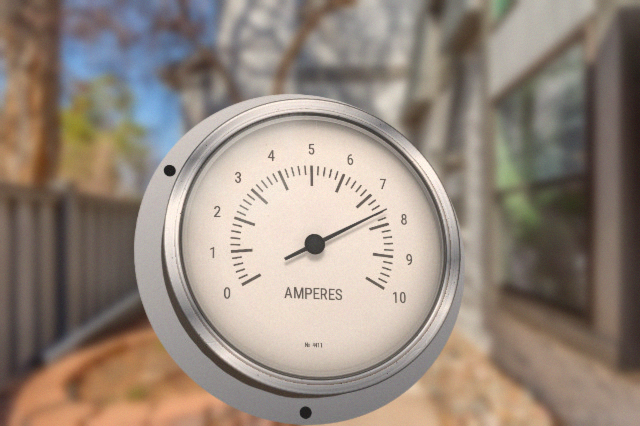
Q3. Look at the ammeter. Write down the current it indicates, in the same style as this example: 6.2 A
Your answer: 7.6 A
